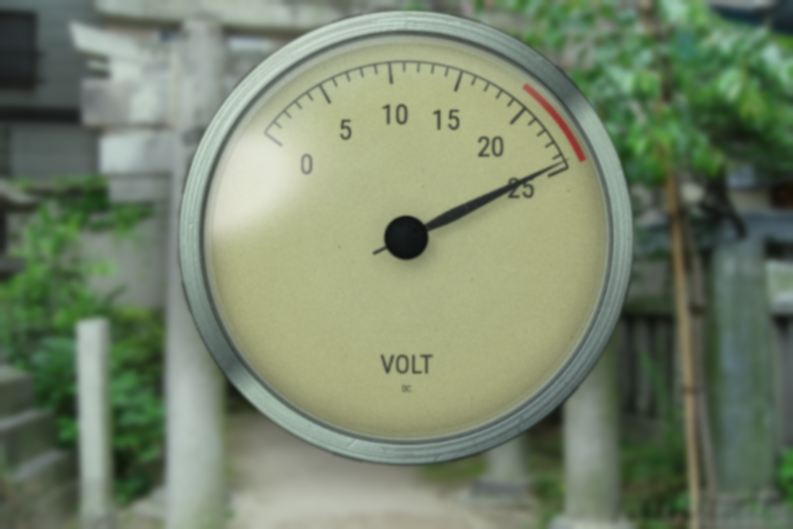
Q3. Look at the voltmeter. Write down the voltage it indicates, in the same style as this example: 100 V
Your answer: 24.5 V
